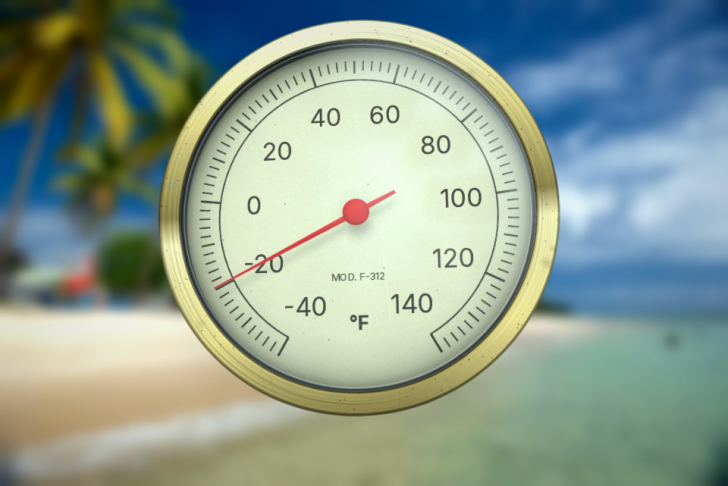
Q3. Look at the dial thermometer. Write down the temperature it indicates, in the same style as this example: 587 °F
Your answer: -20 °F
